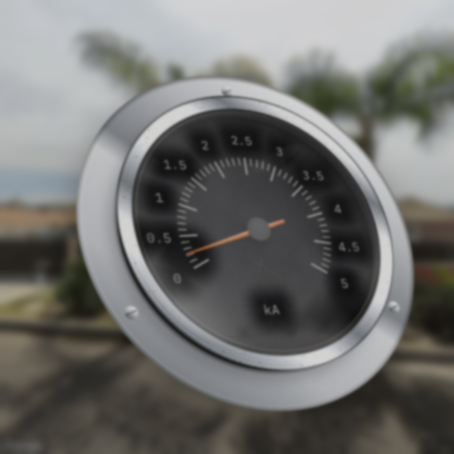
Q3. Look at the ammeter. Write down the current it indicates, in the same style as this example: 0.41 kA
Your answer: 0.2 kA
